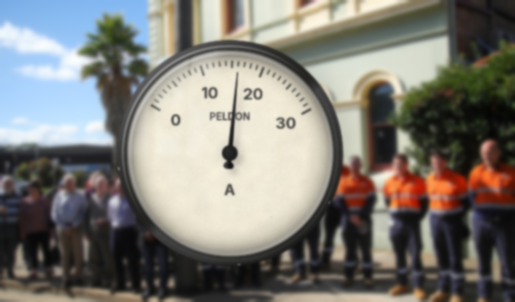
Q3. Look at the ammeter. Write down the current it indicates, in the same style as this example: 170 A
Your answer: 16 A
